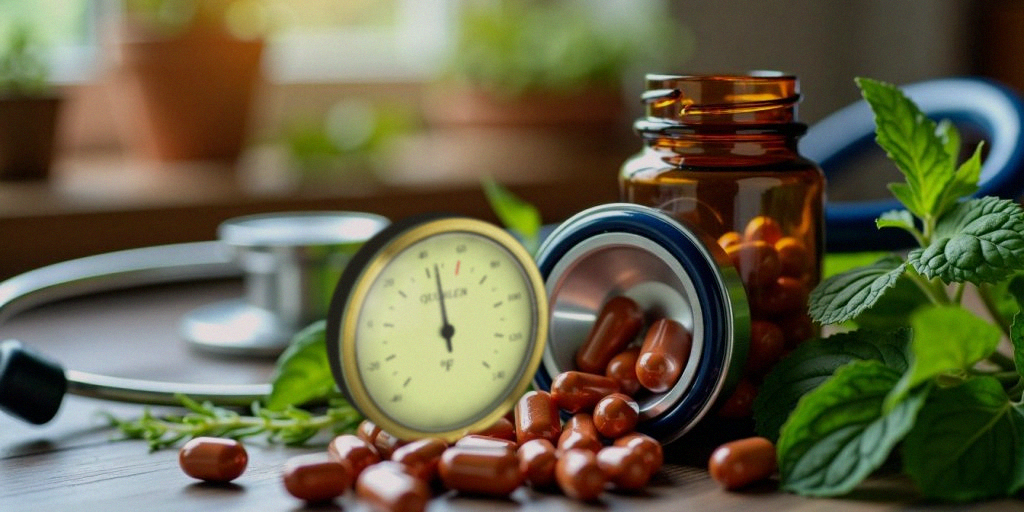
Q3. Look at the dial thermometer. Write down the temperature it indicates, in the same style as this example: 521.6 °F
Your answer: 45 °F
